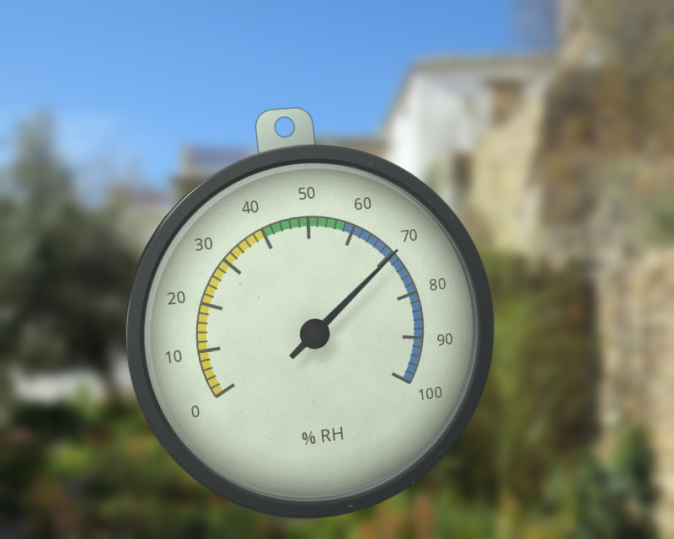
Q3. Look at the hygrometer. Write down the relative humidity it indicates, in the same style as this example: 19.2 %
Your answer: 70 %
